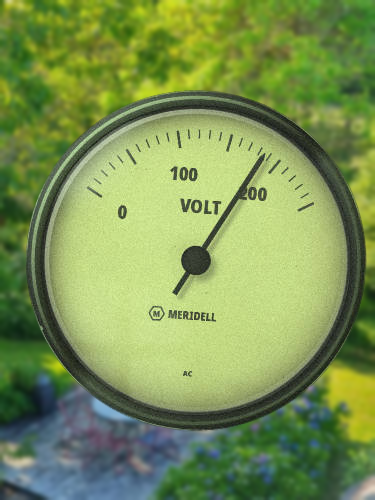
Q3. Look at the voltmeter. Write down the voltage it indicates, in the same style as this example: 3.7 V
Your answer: 185 V
